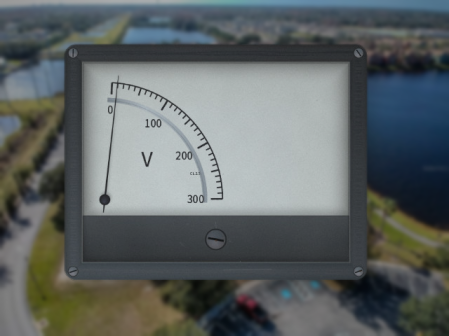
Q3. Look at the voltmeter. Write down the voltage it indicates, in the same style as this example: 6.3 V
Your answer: 10 V
